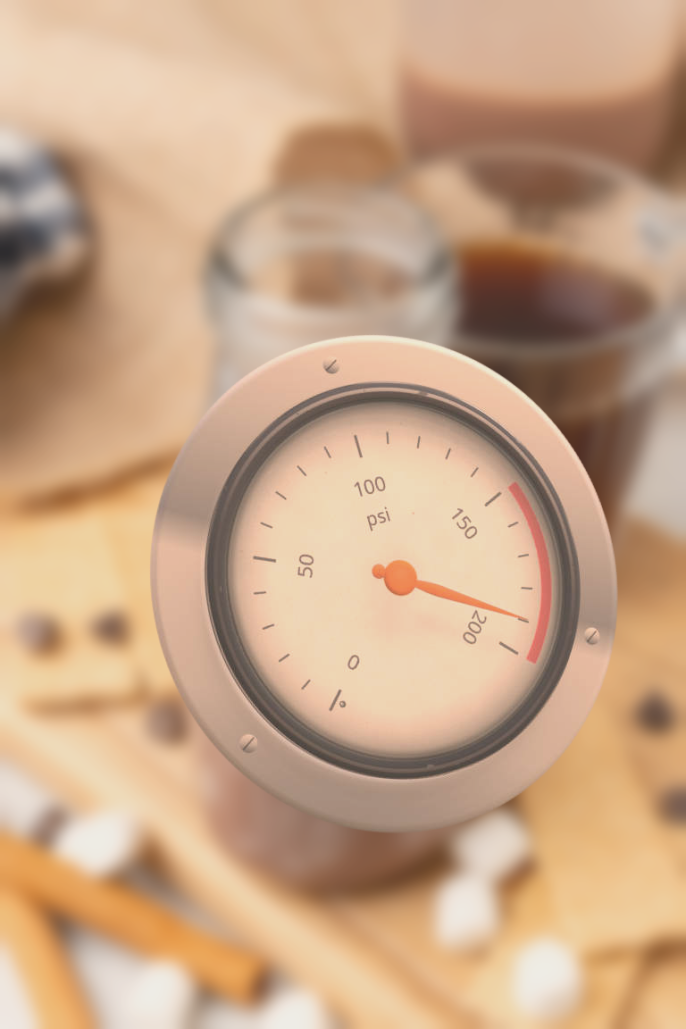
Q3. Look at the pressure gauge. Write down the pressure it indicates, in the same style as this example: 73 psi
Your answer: 190 psi
